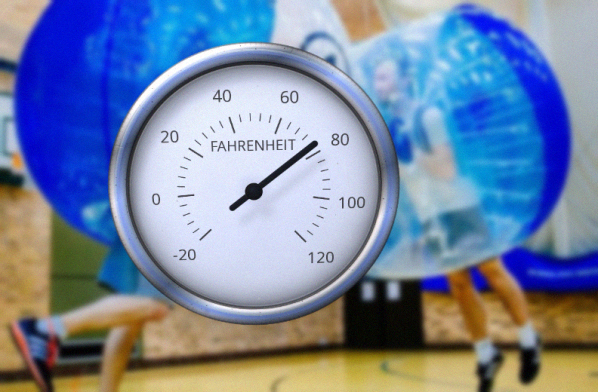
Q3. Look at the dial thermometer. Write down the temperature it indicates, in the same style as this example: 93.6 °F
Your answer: 76 °F
